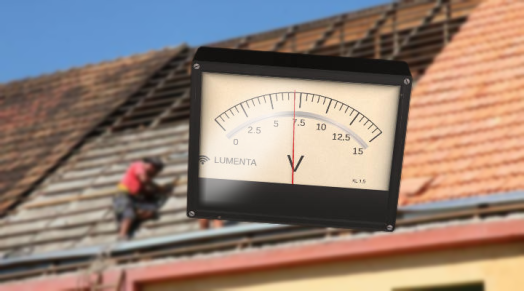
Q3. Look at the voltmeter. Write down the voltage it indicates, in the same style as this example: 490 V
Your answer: 7 V
